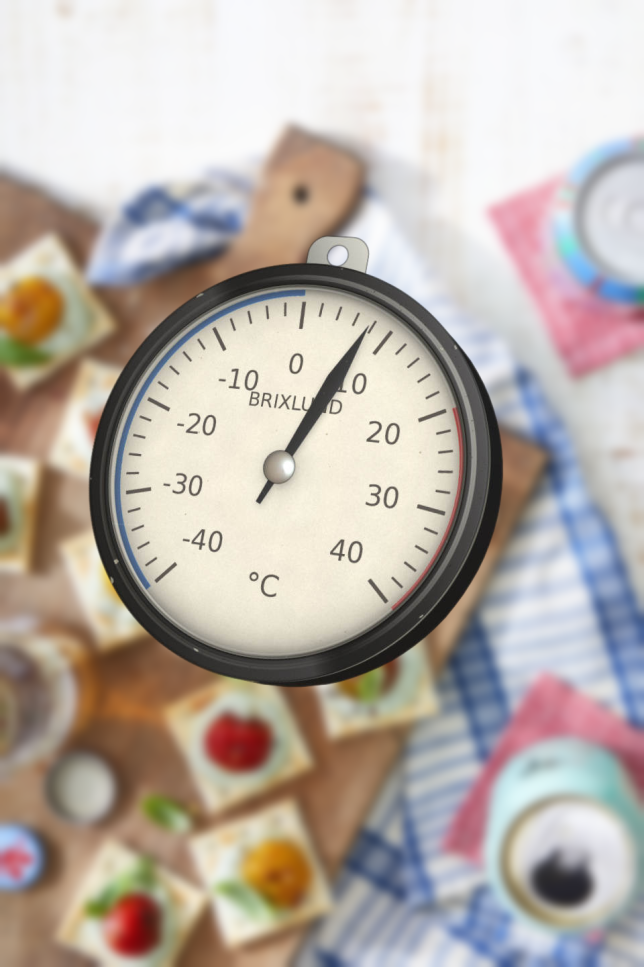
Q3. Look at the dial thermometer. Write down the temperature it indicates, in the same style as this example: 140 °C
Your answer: 8 °C
